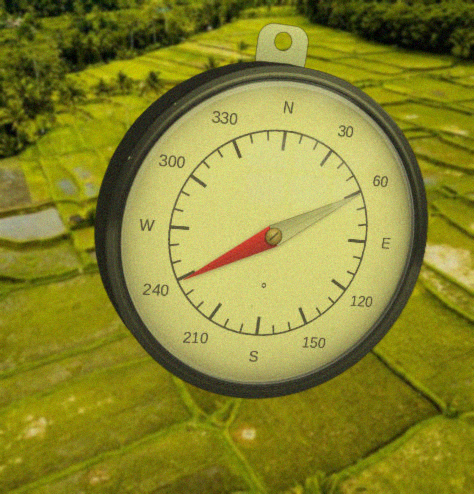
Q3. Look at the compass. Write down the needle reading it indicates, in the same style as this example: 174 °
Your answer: 240 °
